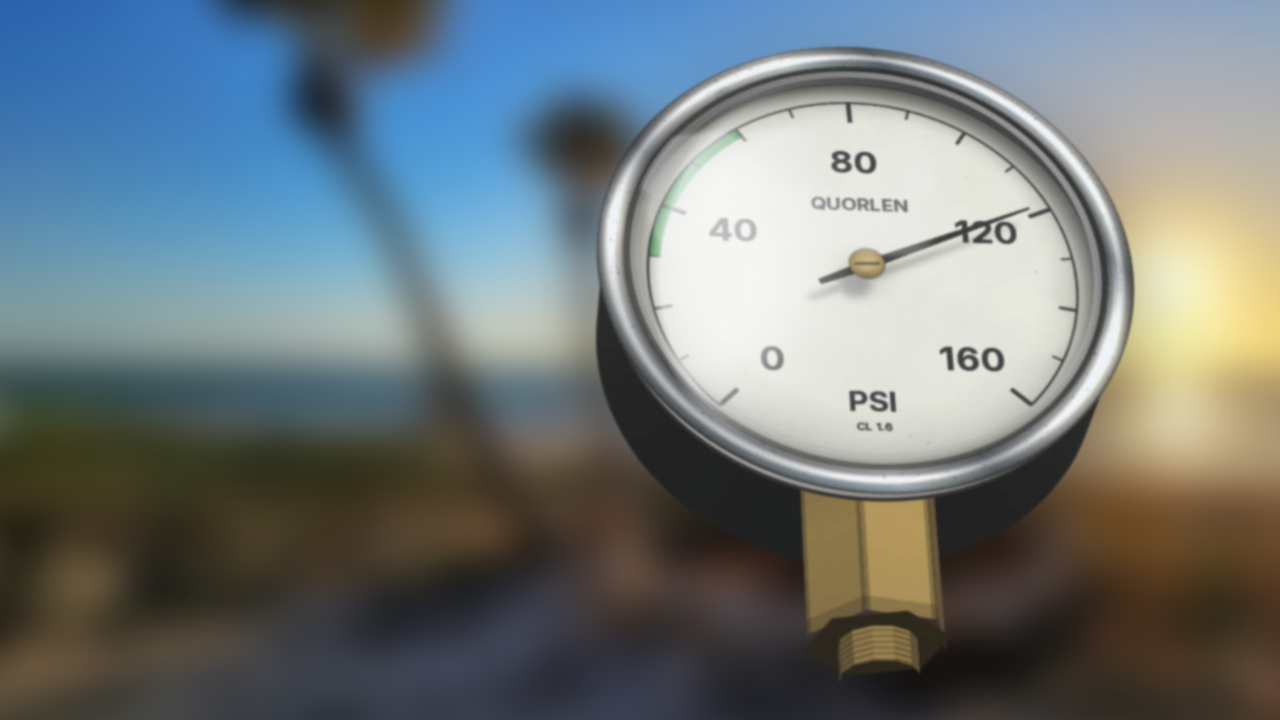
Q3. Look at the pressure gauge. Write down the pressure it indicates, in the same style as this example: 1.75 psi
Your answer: 120 psi
